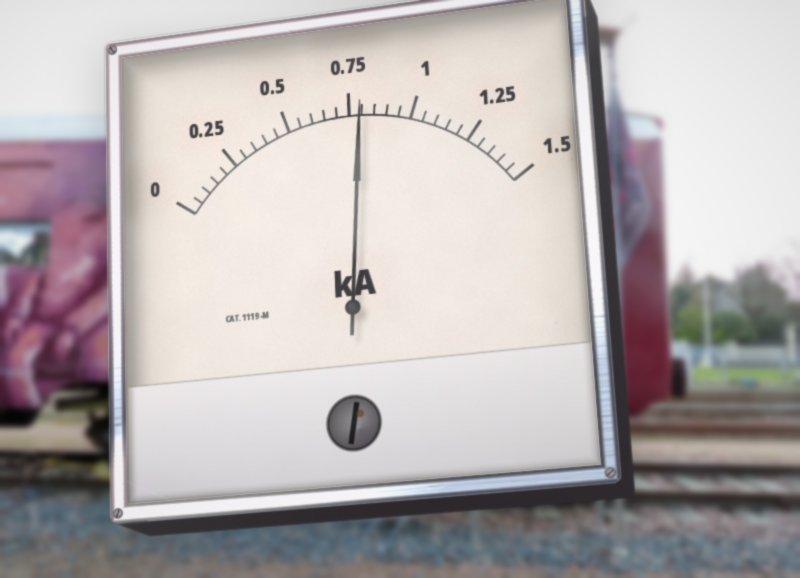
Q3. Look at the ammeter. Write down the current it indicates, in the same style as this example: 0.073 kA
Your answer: 0.8 kA
